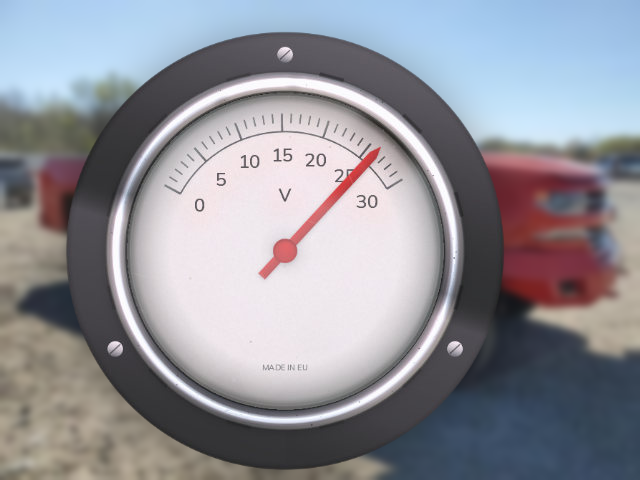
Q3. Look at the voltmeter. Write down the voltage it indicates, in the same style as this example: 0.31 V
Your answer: 26 V
